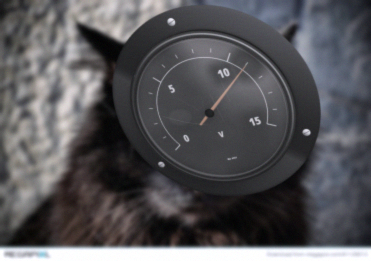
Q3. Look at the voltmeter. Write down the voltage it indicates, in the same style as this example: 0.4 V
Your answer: 11 V
